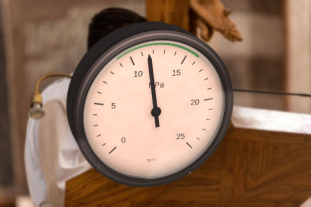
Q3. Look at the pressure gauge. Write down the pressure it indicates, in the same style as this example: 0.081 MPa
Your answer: 11.5 MPa
